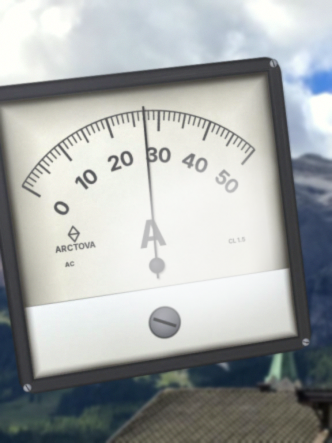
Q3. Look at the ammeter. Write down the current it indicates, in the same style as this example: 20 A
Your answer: 27 A
